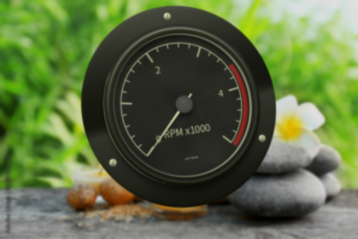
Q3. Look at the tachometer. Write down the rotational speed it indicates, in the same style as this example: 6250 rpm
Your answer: 0 rpm
